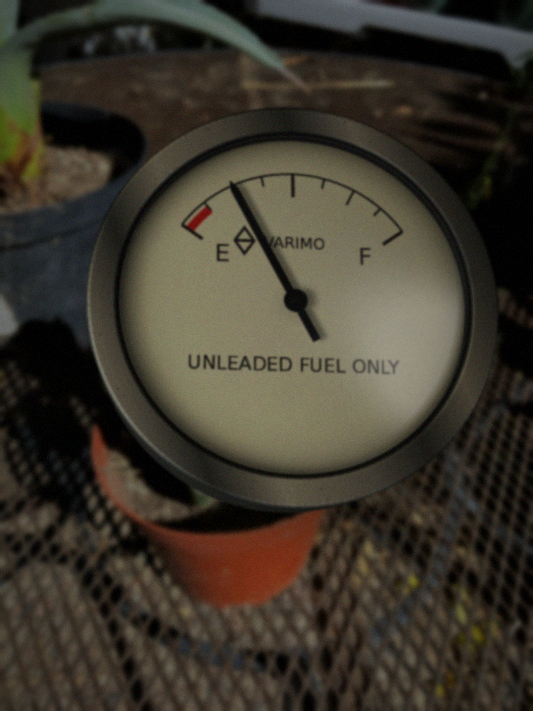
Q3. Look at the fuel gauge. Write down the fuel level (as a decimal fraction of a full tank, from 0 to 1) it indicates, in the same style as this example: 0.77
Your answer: 0.25
